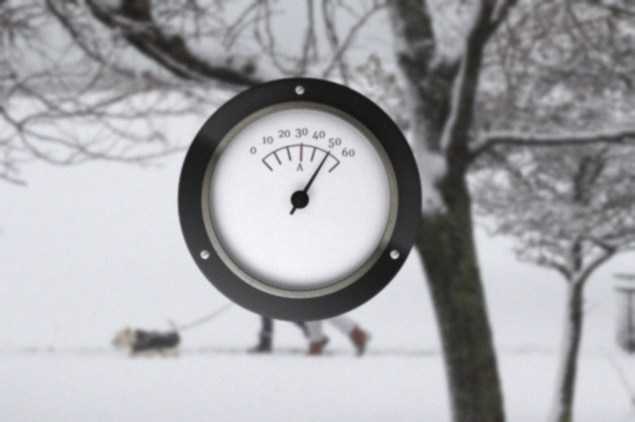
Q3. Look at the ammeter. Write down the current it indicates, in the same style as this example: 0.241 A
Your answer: 50 A
